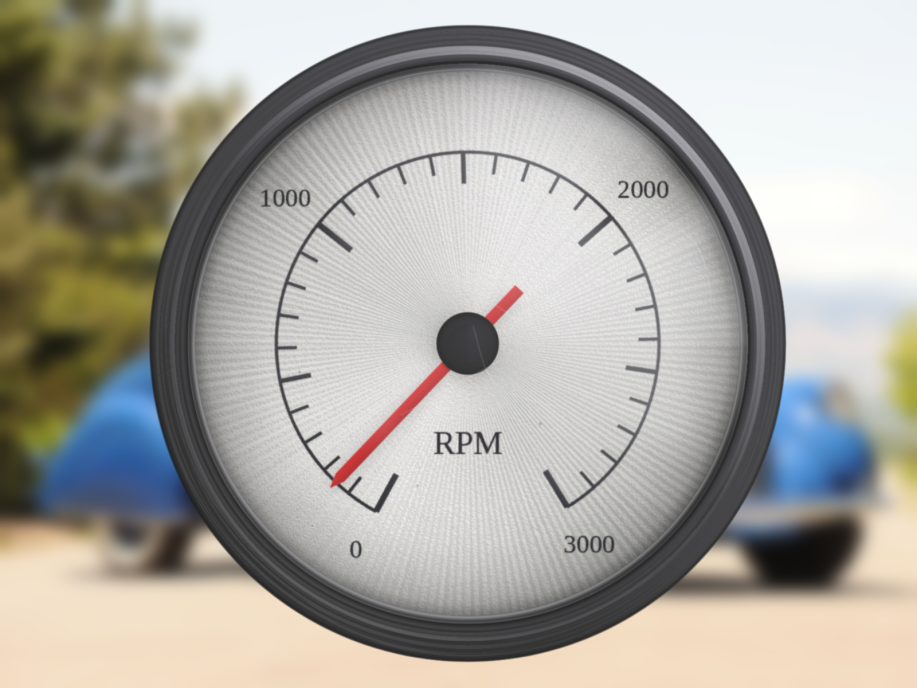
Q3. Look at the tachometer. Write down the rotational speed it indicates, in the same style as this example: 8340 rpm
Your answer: 150 rpm
